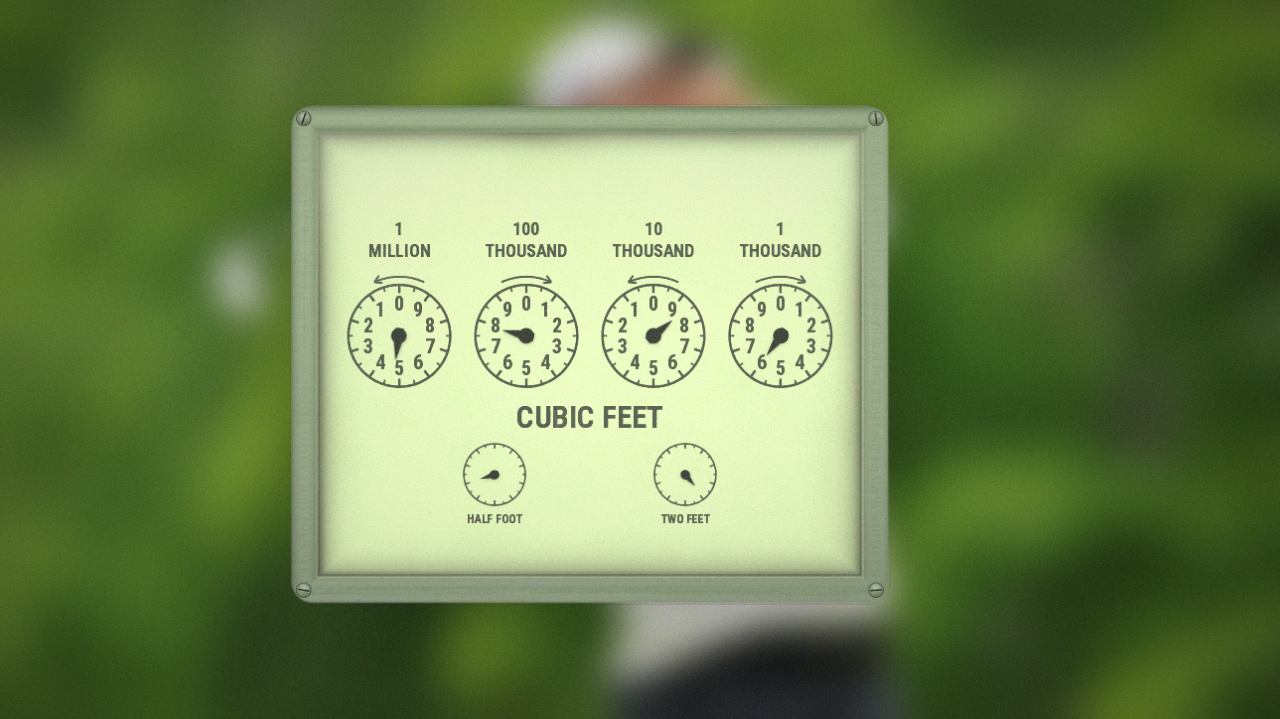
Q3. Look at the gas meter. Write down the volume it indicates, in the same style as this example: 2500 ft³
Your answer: 478600 ft³
